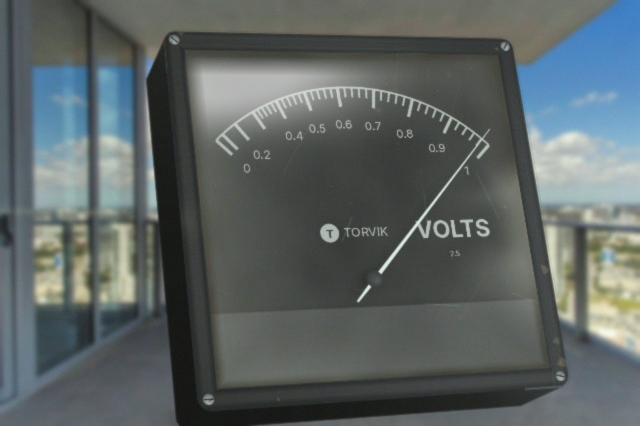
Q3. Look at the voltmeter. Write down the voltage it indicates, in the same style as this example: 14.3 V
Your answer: 0.98 V
